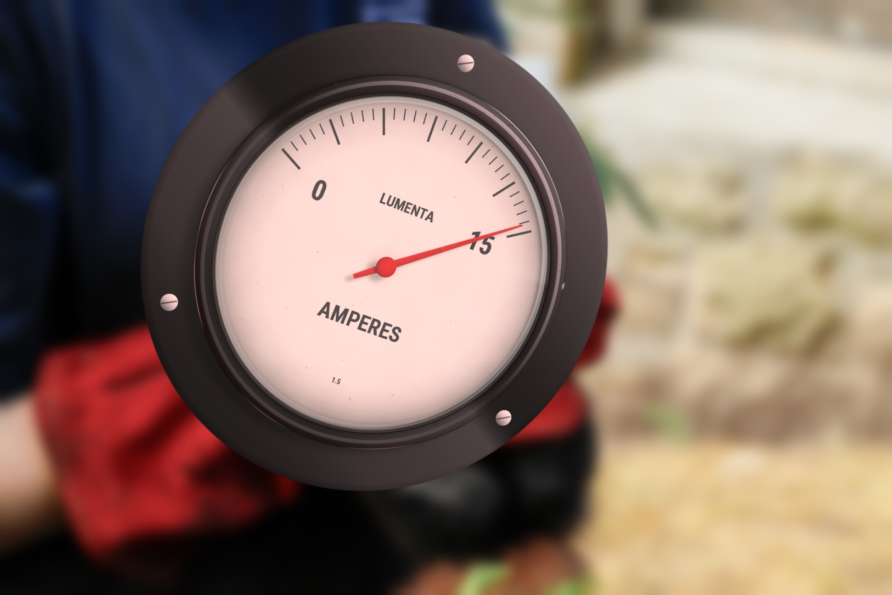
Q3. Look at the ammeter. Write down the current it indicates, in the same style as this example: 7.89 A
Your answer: 14.5 A
